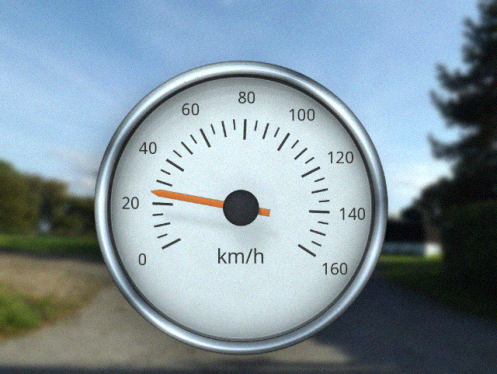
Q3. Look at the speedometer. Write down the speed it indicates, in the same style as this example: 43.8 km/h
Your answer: 25 km/h
